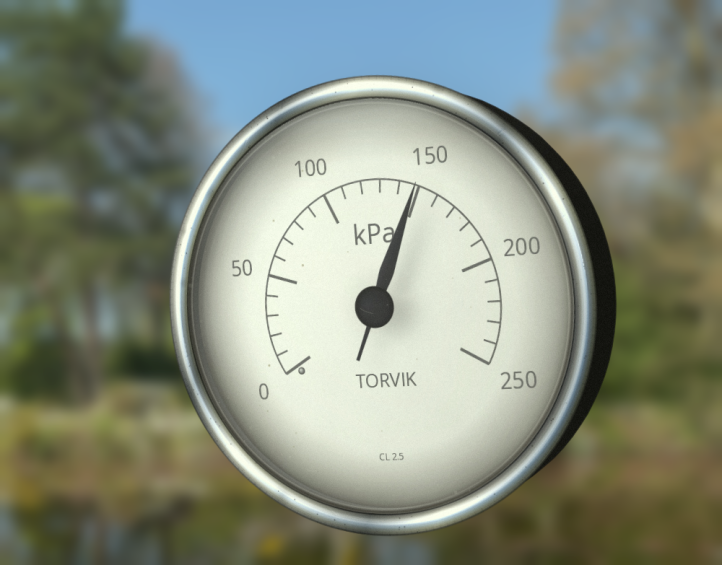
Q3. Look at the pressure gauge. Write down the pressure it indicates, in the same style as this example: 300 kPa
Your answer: 150 kPa
